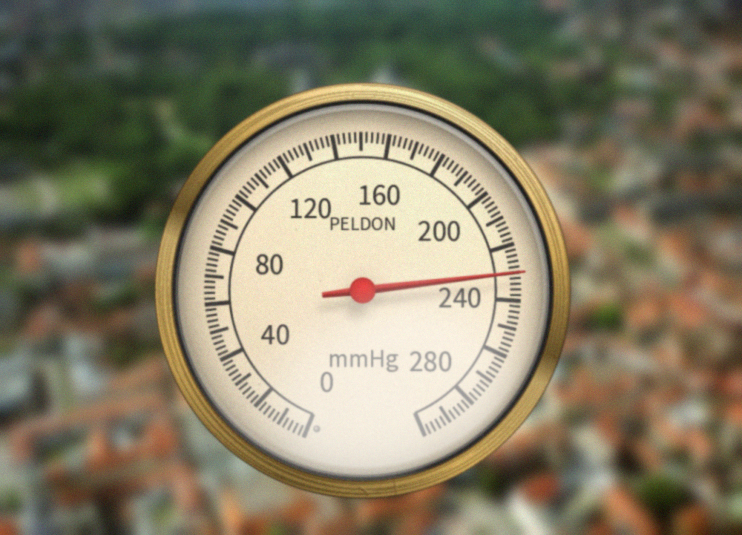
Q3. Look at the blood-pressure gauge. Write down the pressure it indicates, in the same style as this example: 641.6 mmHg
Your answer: 230 mmHg
